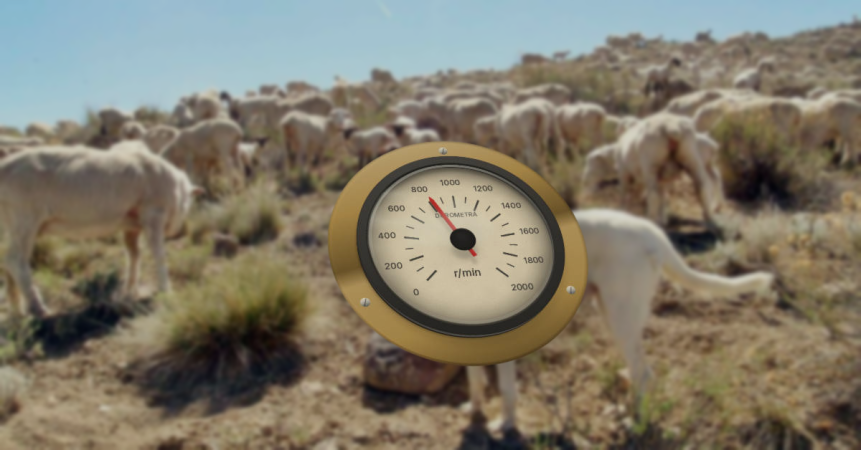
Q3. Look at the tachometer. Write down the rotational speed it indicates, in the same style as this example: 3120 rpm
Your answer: 800 rpm
